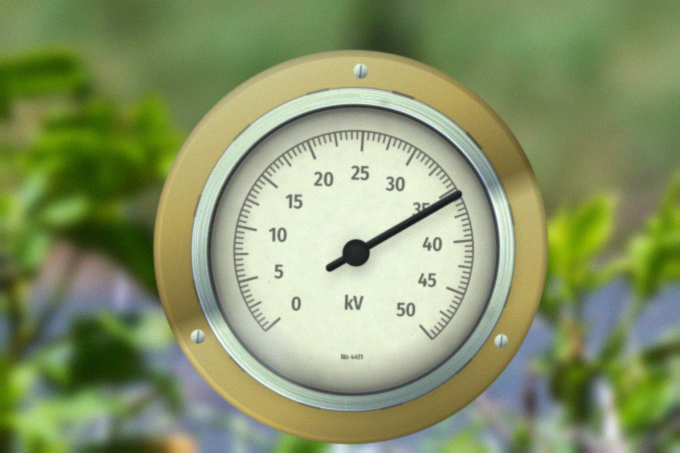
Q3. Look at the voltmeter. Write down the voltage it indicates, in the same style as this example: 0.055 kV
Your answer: 35.5 kV
